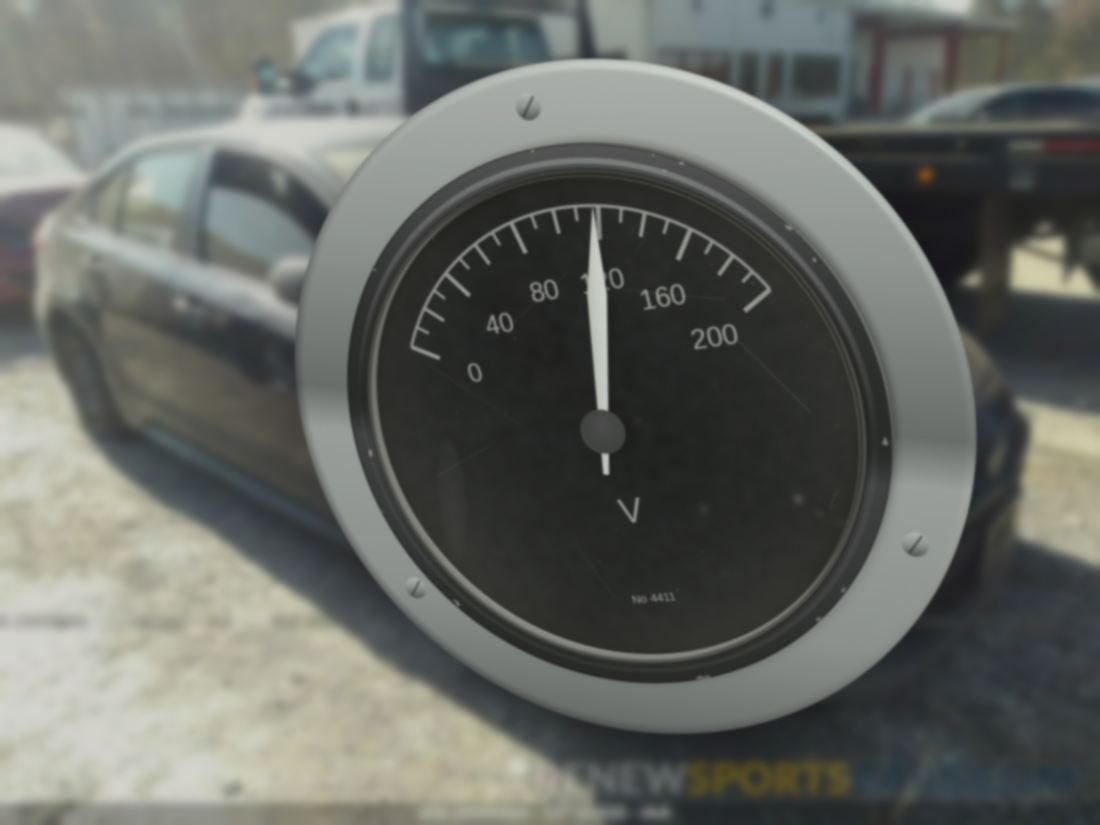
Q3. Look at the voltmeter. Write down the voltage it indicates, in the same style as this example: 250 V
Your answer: 120 V
